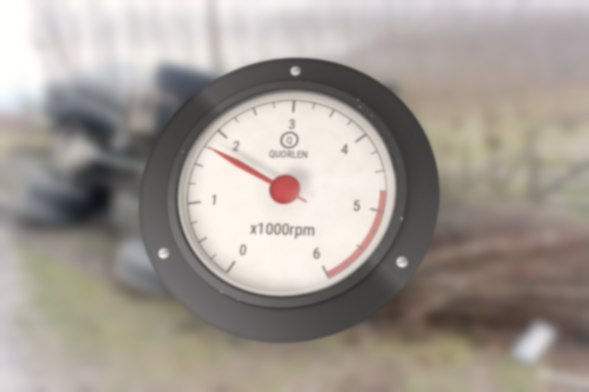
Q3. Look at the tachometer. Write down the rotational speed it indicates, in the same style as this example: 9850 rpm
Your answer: 1750 rpm
